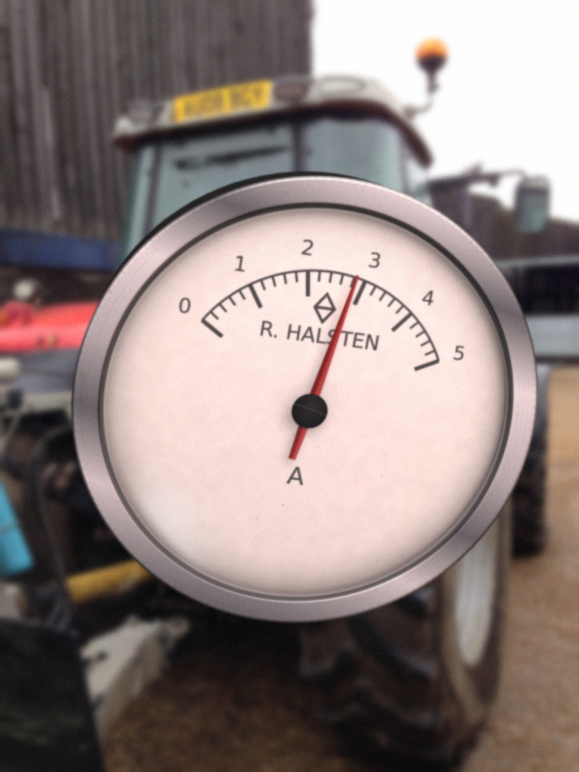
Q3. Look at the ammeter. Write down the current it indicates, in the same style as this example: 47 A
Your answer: 2.8 A
